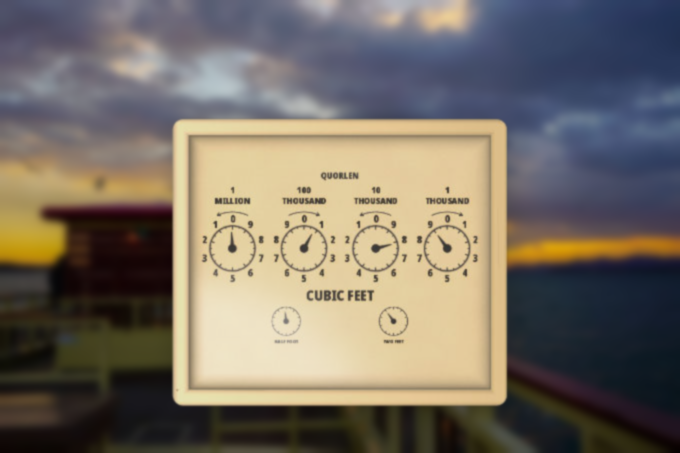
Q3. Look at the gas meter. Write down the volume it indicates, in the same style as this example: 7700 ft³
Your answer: 7900 ft³
